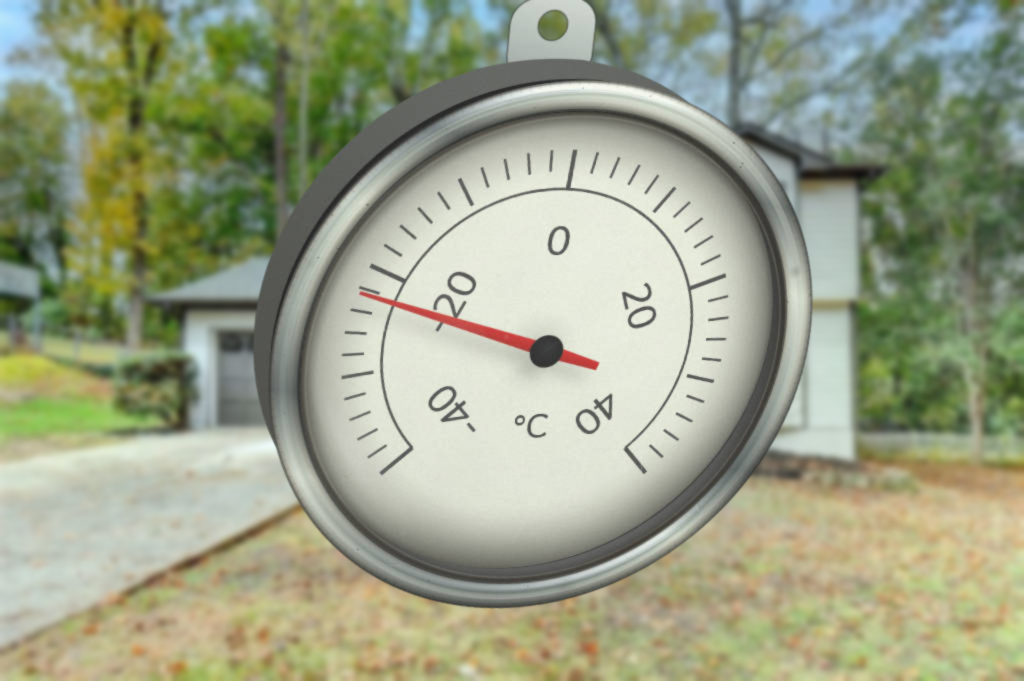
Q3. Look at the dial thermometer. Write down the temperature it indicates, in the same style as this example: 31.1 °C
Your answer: -22 °C
